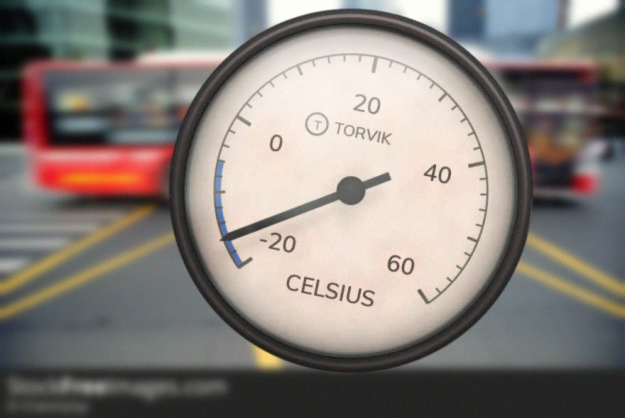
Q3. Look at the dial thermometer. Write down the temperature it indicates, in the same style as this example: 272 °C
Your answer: -16 °C
